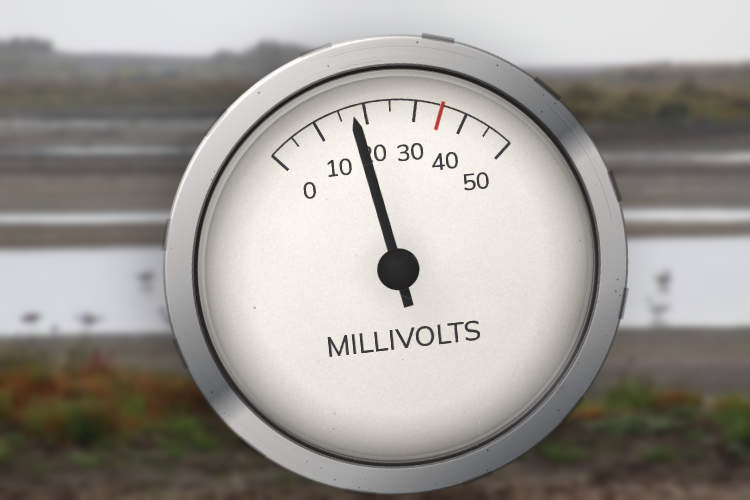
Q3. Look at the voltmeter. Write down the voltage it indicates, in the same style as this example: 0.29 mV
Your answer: 17.5 mV
